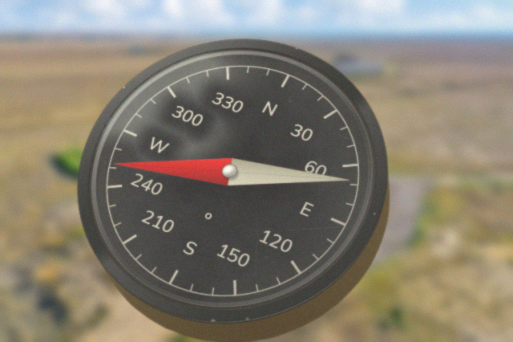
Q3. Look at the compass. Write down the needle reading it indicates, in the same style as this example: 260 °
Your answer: 250 °
